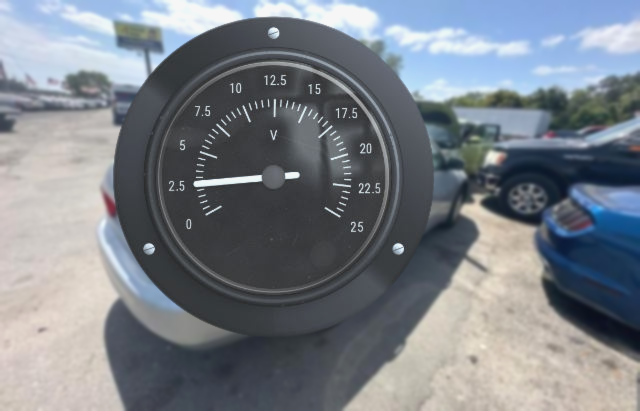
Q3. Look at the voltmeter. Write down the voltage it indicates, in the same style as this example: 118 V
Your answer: 2.5 V
